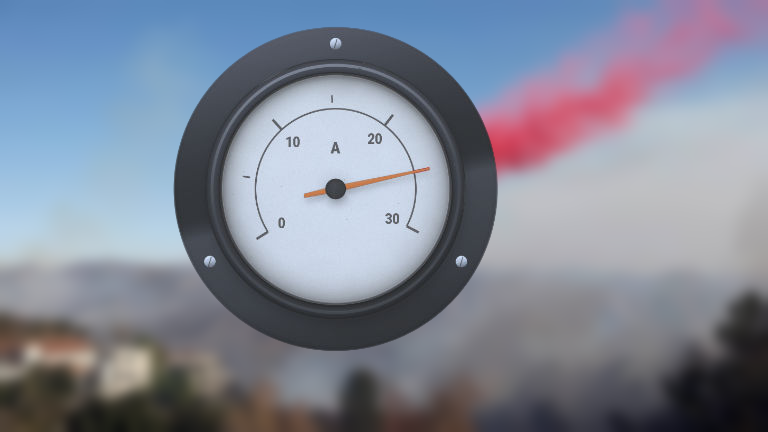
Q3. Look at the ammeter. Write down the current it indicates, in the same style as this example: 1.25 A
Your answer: 25 A
